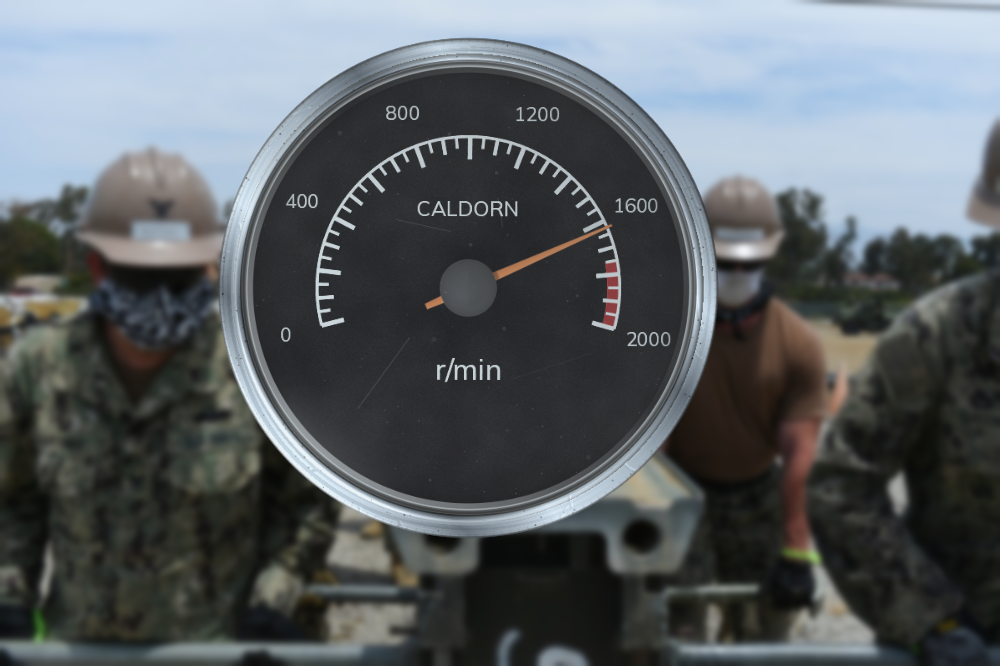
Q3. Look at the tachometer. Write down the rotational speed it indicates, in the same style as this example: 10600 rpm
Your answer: 1625 rpm
